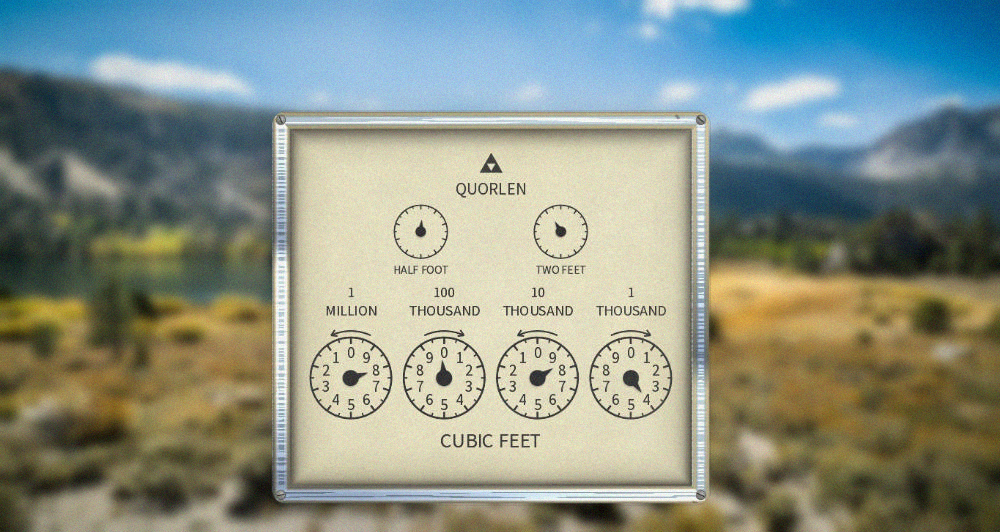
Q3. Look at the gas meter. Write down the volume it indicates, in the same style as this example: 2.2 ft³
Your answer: 798400 ft³
